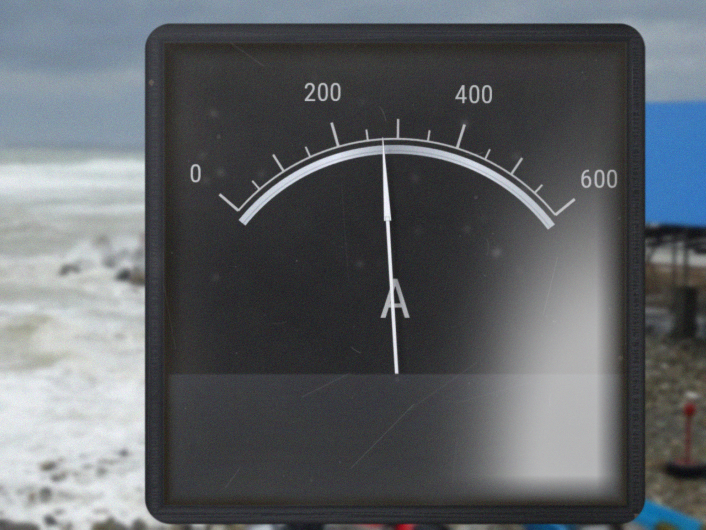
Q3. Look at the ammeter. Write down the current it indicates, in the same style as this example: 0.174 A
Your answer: 275 A
